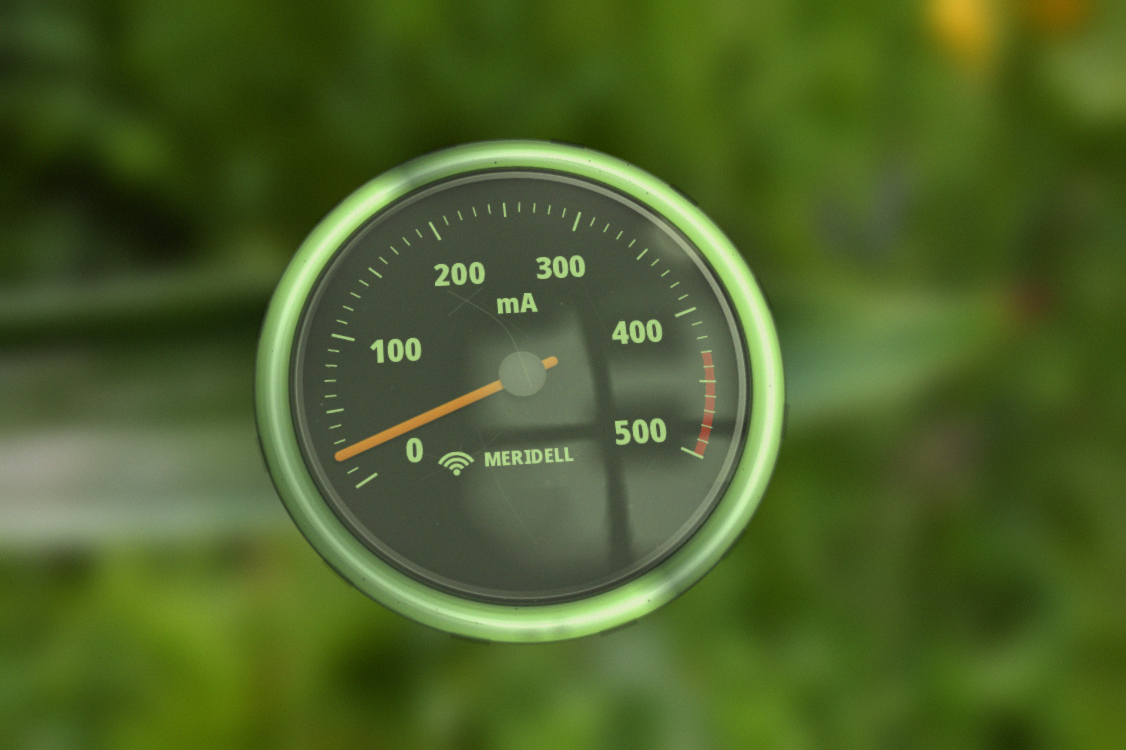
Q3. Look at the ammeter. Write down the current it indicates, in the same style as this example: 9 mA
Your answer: 20 mA
